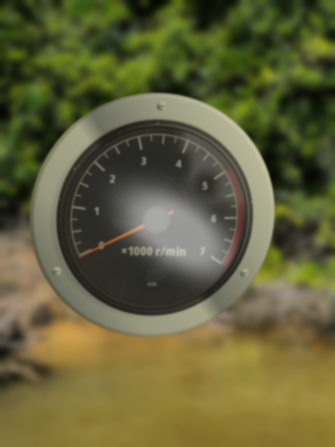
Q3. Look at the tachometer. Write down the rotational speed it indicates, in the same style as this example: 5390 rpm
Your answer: 0 rpm
